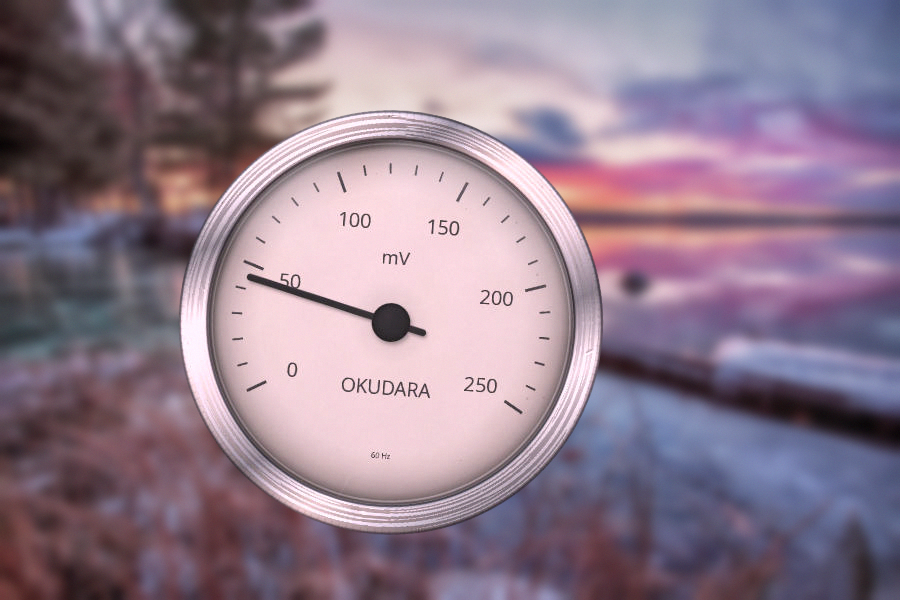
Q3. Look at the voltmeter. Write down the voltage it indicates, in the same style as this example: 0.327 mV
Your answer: 45 mV
